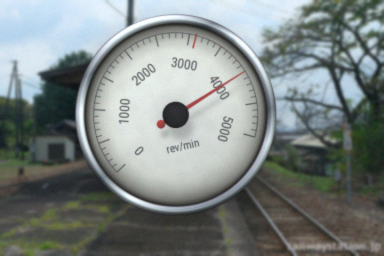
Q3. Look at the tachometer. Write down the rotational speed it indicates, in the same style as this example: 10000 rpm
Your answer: 4000 rpm
